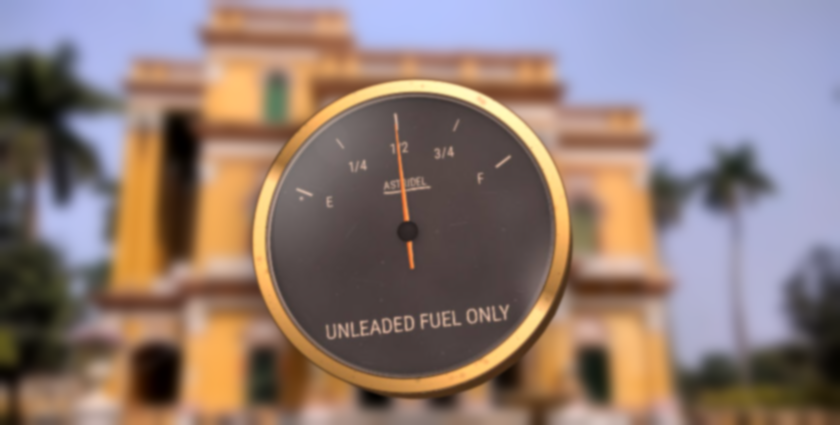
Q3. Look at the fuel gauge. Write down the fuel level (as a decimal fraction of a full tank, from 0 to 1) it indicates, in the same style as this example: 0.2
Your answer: 0.5
